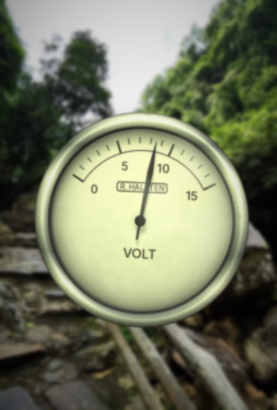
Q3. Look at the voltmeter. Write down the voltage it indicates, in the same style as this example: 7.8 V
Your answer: 8.5 V
